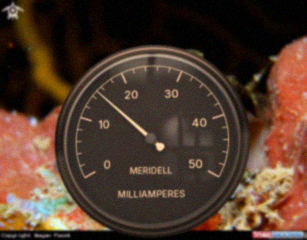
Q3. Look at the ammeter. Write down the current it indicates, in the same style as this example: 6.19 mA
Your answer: 15 mA
